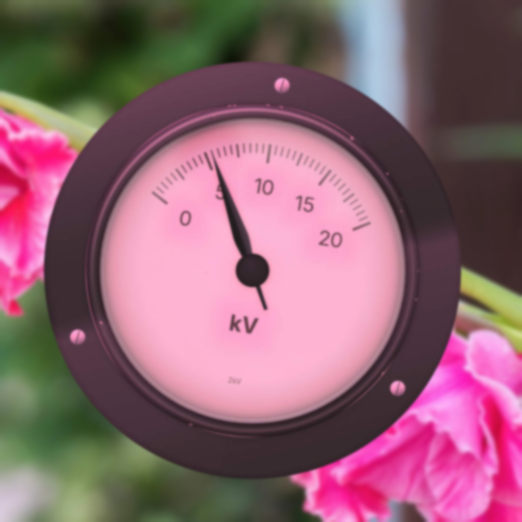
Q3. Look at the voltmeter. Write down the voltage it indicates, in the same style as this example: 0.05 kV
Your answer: 5.5 kV
